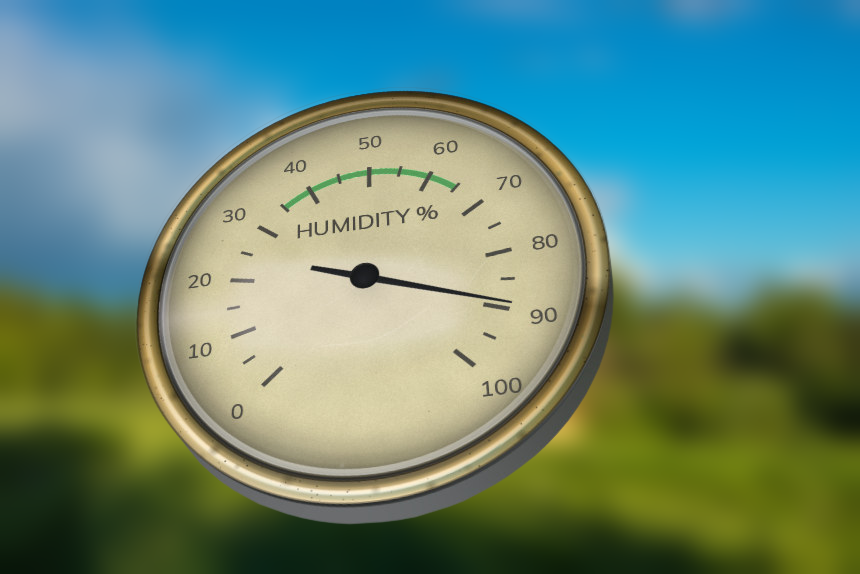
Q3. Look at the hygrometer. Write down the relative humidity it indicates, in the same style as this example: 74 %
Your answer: 90 %
